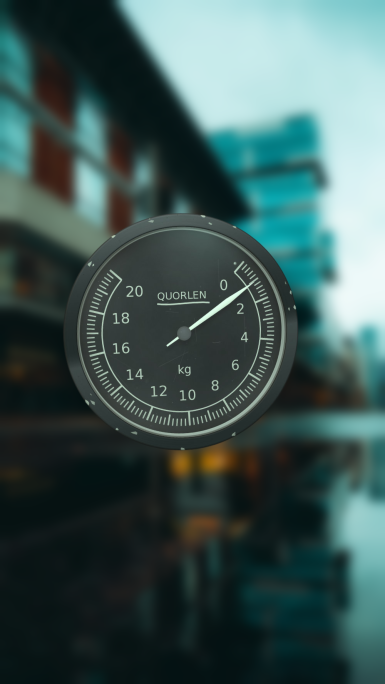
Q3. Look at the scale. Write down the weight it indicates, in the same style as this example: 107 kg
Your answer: 1 kg
